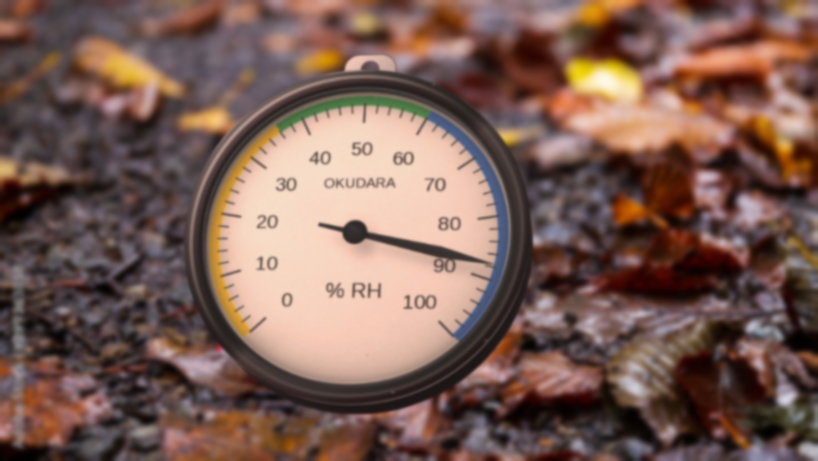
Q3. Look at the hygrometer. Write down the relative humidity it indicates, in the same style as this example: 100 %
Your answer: 88 %
